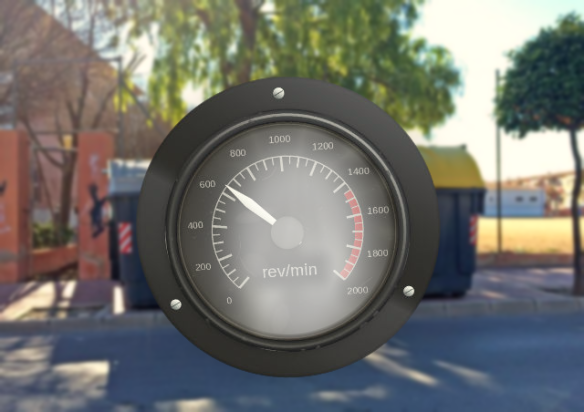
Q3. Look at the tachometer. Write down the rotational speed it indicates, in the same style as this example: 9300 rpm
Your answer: 650 rpm
